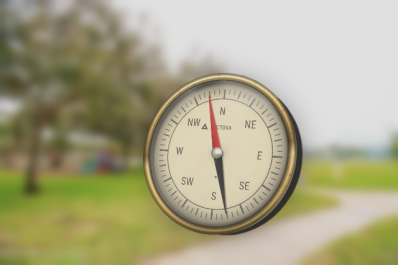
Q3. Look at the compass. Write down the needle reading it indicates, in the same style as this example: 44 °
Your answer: 345 °
